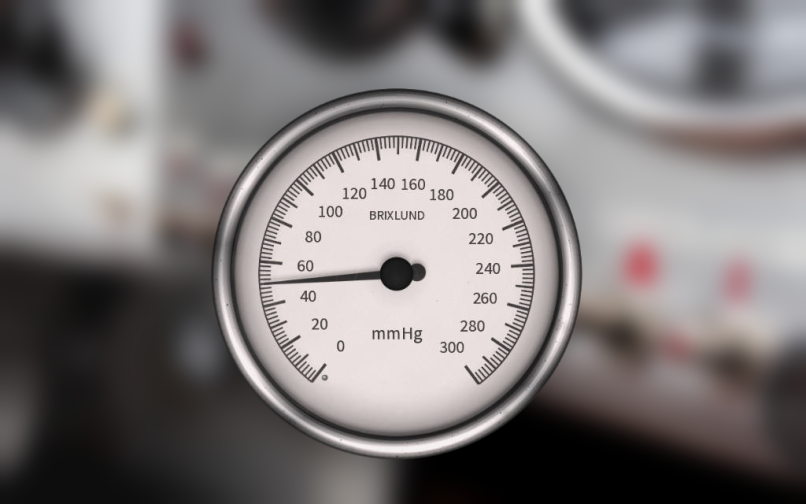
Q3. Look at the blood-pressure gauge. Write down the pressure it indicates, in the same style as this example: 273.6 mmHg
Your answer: 50 mmHg
